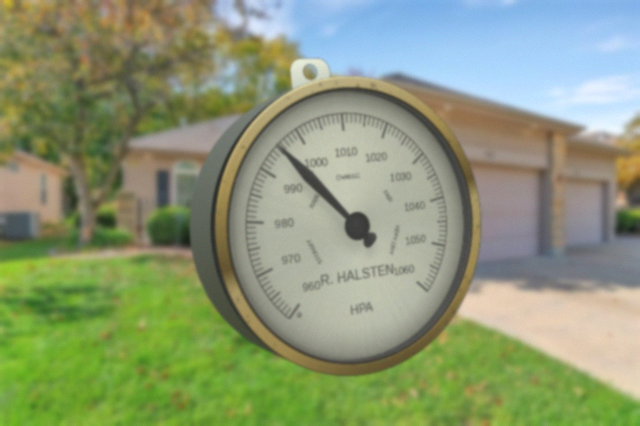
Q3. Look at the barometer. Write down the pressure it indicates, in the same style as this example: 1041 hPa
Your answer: 995 hPa
